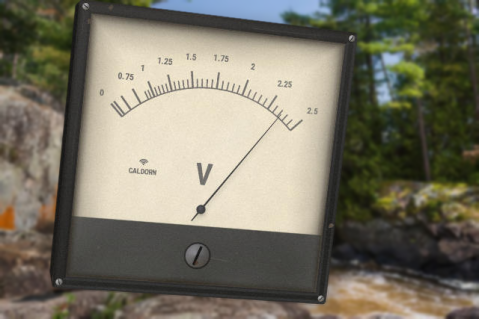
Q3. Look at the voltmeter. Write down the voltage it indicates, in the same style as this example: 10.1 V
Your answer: 2.35 V
